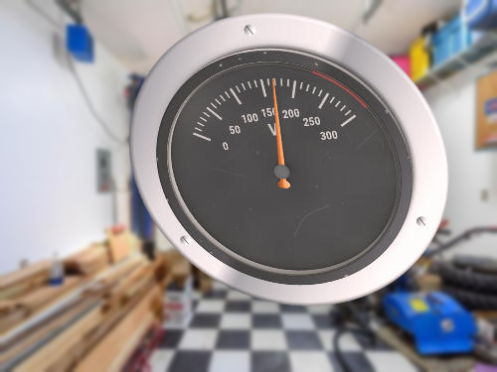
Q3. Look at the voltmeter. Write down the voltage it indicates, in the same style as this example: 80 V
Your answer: 170 V
